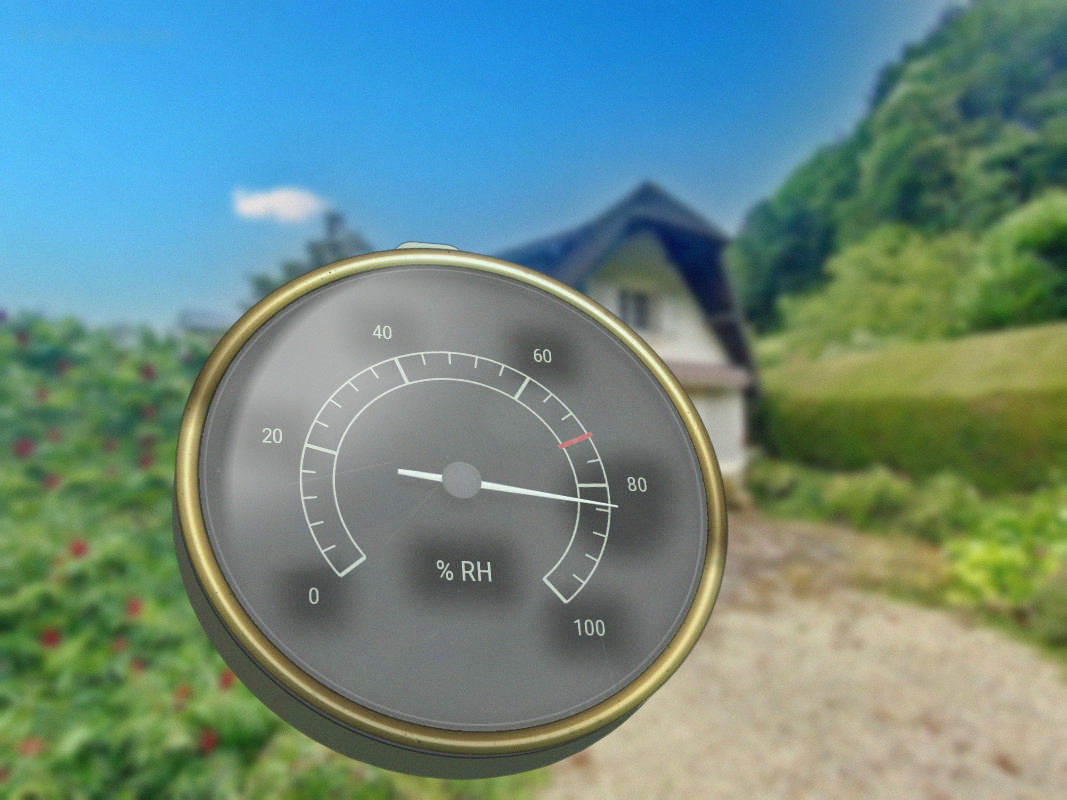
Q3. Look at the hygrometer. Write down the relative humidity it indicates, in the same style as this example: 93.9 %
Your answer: 84 %
